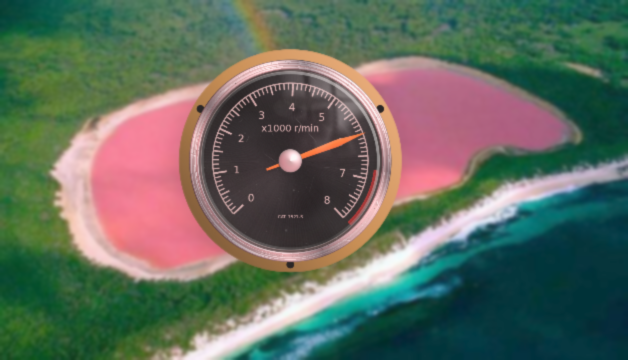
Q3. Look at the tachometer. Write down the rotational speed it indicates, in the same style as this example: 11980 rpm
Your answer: 6000 rpm
